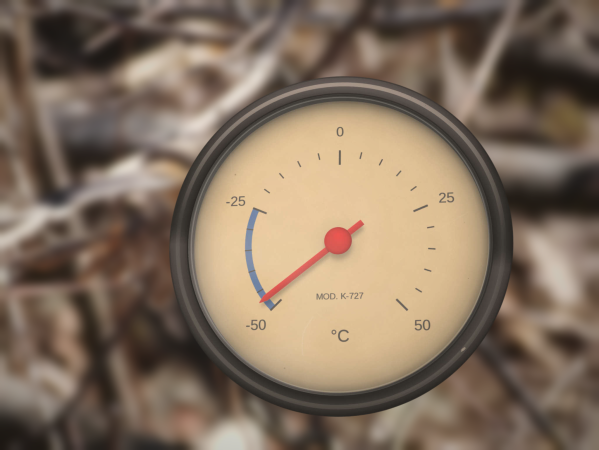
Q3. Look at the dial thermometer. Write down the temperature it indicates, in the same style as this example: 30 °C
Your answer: -47.5 °C
